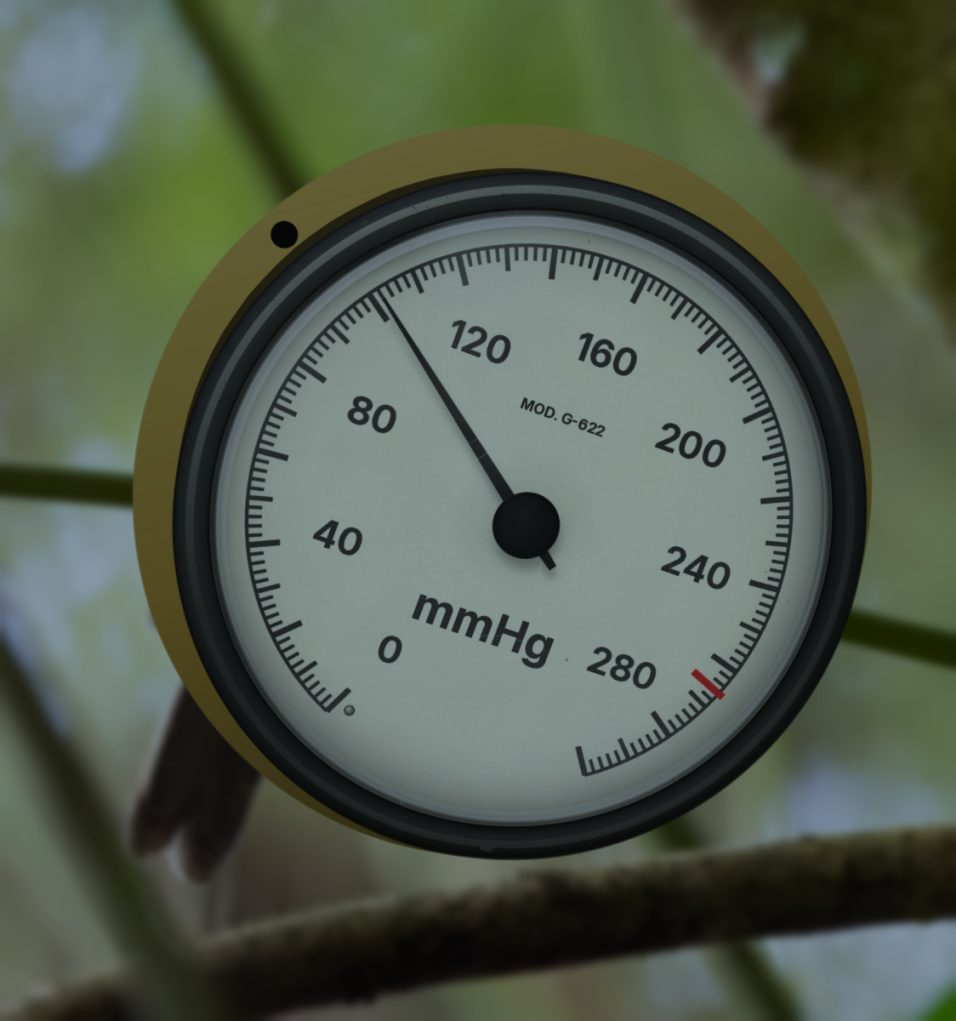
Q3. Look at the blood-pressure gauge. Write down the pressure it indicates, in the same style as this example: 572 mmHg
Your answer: 102 mmHg
